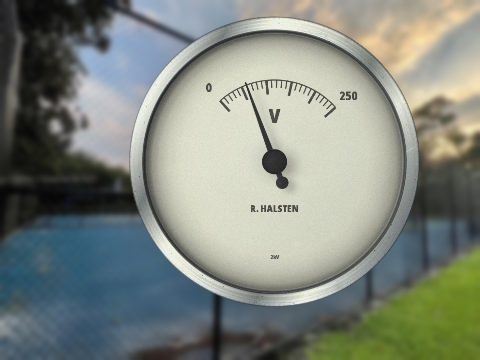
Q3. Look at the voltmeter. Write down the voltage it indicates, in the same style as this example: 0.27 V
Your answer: 60 V
